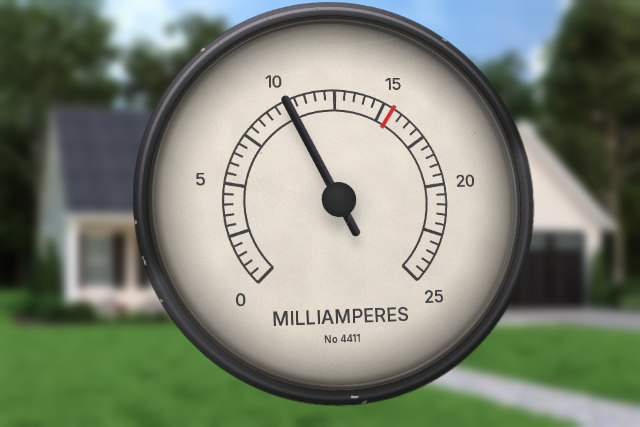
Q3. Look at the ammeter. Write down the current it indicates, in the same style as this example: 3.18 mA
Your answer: 10 mA
